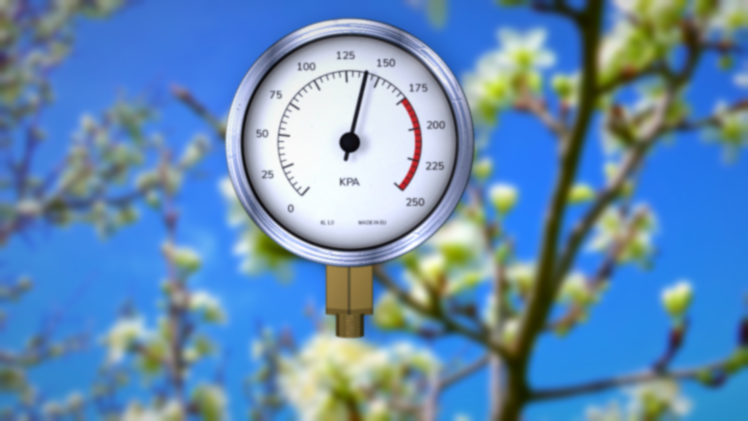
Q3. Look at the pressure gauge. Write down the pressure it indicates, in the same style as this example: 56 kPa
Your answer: 140 kPa
